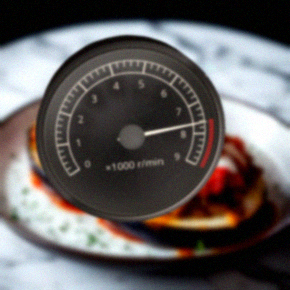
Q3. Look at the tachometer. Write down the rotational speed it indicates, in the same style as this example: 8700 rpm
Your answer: 7600 rpm
